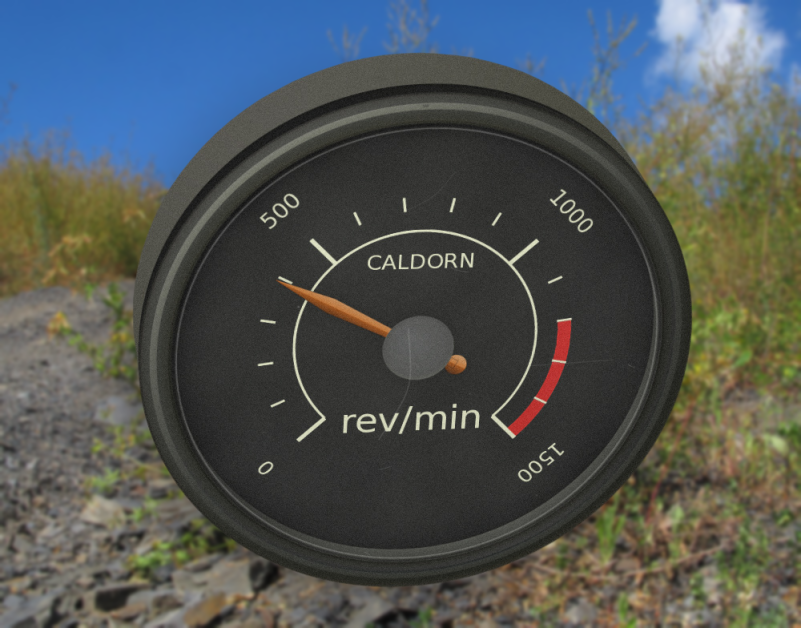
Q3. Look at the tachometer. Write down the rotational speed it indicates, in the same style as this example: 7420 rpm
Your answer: 400 rpm
